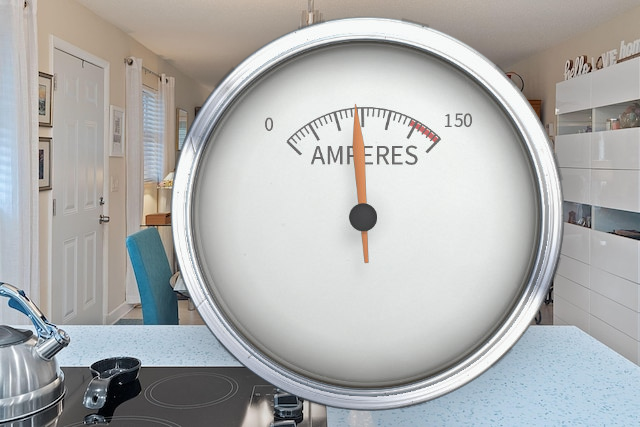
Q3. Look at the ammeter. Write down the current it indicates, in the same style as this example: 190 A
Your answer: 70 A
